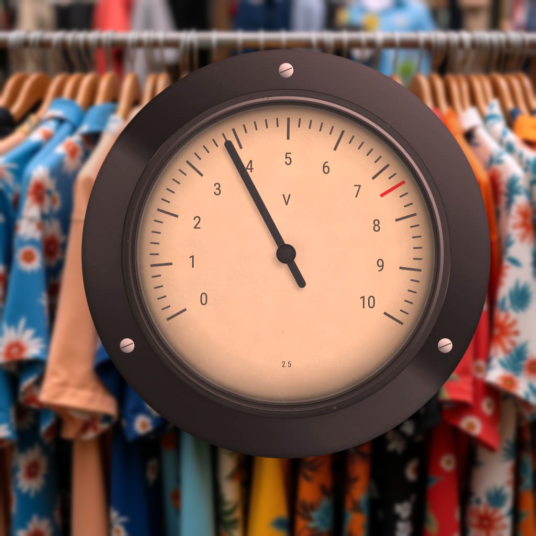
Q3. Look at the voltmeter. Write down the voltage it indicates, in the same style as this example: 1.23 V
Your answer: 3.8 V
